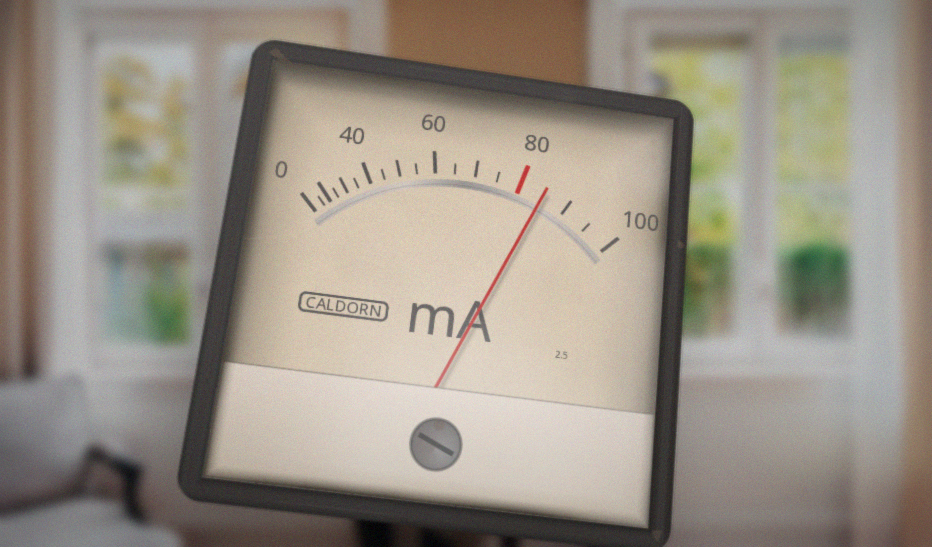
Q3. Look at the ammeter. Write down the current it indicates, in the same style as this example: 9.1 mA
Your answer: 85 mA
